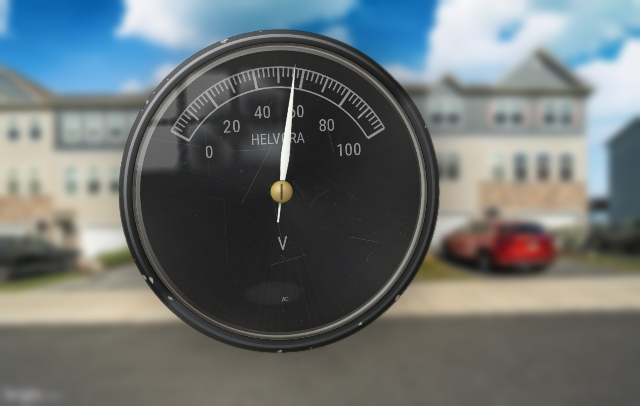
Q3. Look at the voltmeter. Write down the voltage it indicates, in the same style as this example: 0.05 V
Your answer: 56 V
